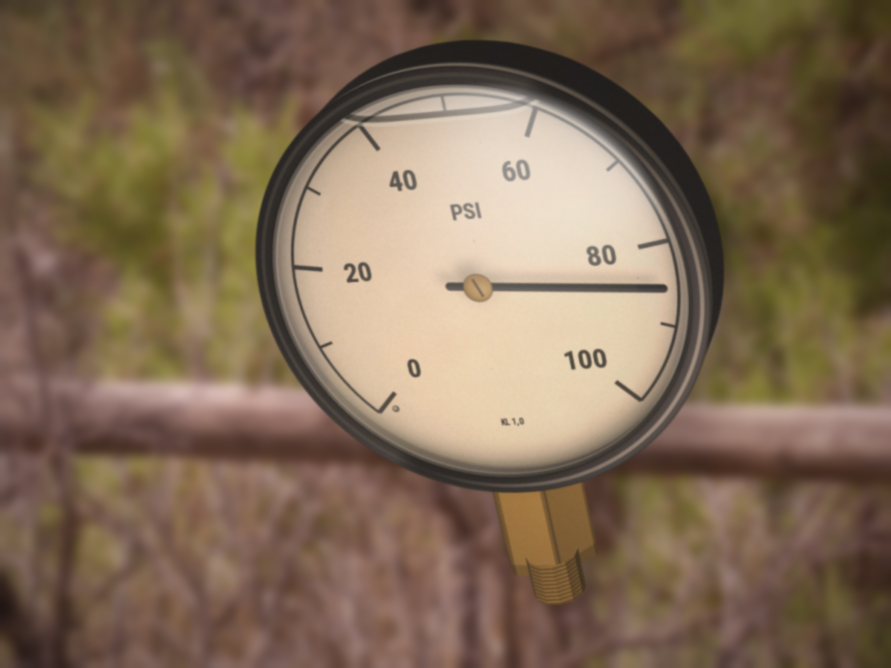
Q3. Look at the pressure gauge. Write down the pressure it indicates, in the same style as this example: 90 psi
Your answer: 85 psi
